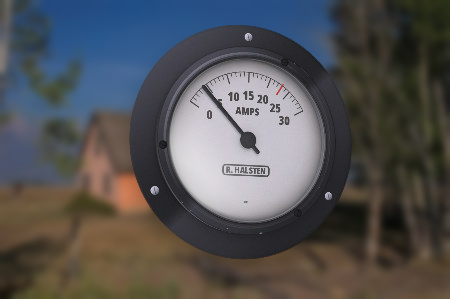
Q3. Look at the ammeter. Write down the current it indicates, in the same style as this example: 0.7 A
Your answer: 4 A
